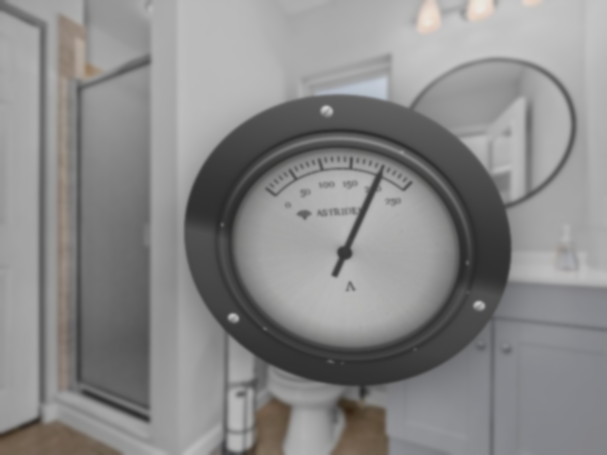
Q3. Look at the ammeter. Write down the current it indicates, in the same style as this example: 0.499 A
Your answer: 200 A
